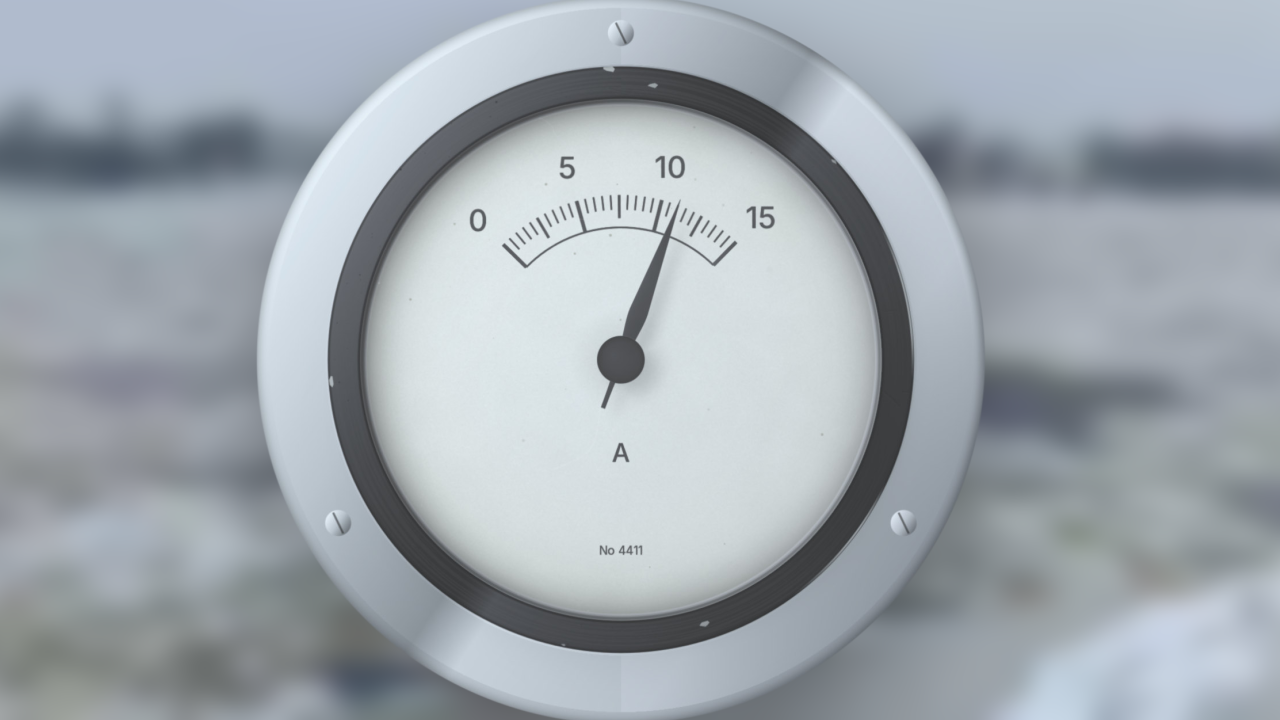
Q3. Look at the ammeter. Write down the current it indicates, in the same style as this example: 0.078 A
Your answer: 11 A
